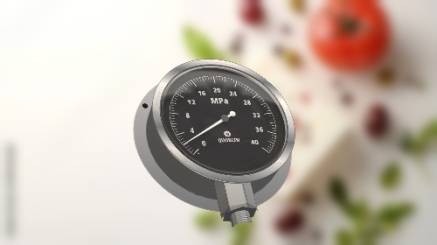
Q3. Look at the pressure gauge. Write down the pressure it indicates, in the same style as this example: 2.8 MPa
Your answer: 2 MPa
